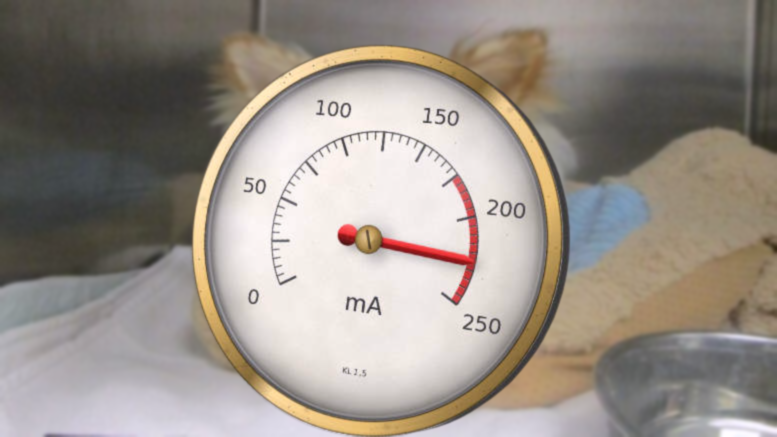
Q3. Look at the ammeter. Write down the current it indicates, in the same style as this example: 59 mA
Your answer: 225 mA
